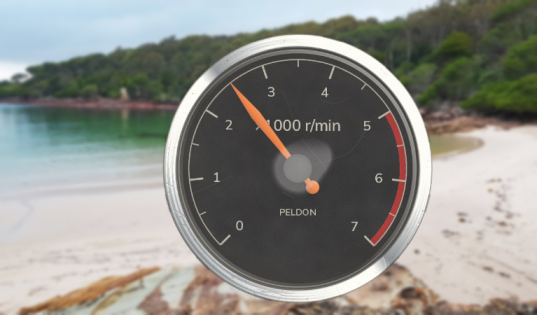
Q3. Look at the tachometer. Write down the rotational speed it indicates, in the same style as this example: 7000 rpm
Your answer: 2500 rpm
